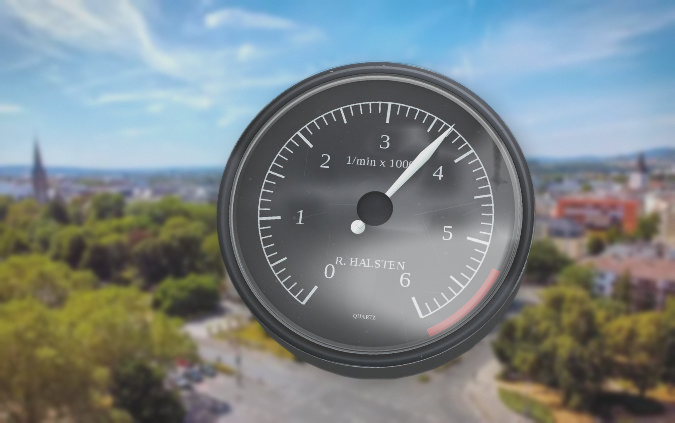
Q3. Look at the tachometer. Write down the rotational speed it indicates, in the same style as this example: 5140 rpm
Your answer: 3700 rpm
